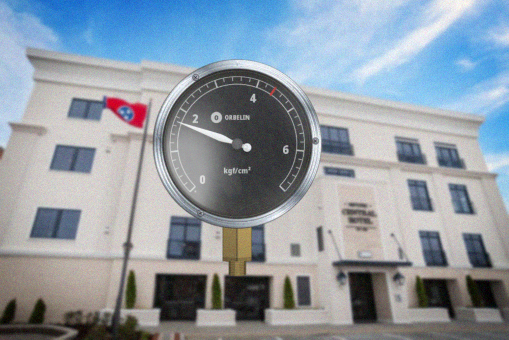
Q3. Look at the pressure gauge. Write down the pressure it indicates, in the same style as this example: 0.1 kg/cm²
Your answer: 1.7 kg/cm²
